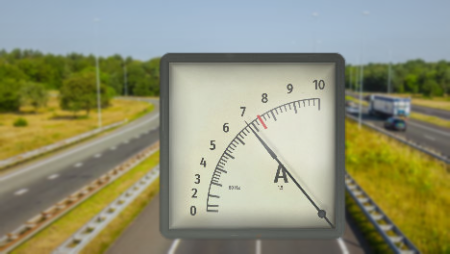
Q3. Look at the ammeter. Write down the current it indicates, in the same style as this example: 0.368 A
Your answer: 6.8 A
